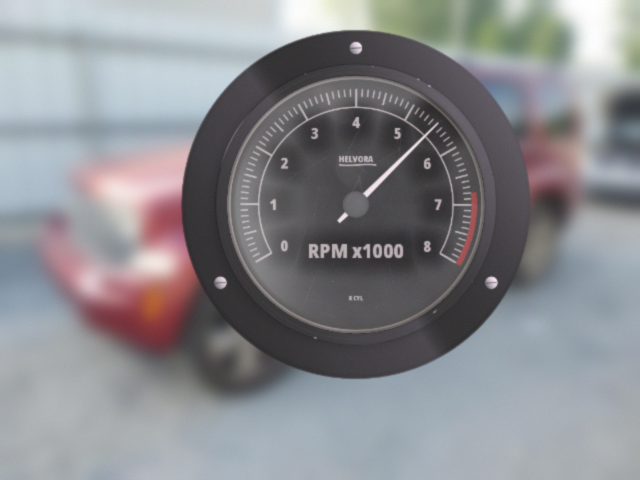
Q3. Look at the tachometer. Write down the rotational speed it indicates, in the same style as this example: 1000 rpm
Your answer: 5500 rpm
